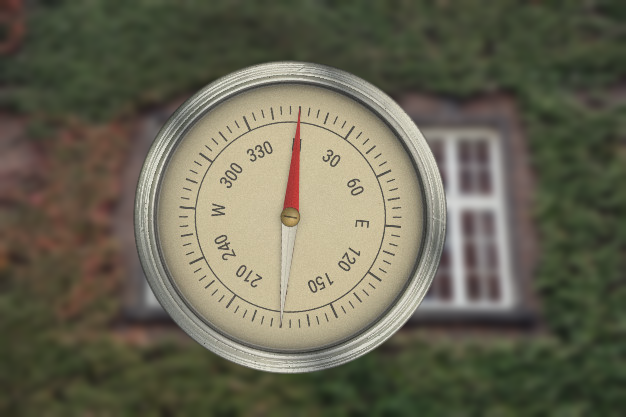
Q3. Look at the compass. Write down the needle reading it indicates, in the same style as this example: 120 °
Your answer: 0 °
